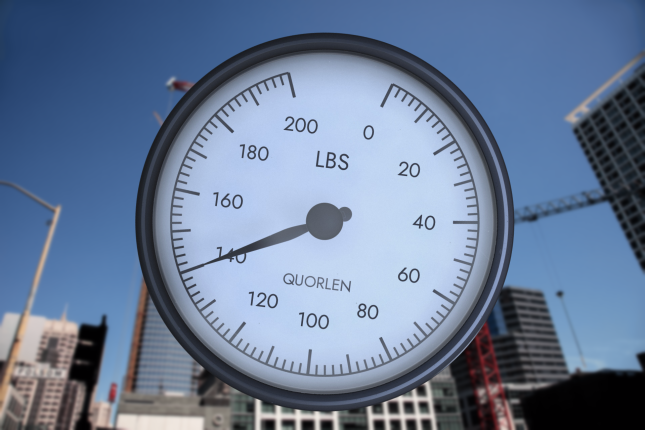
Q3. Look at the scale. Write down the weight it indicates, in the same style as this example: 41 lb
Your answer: 140 lb
